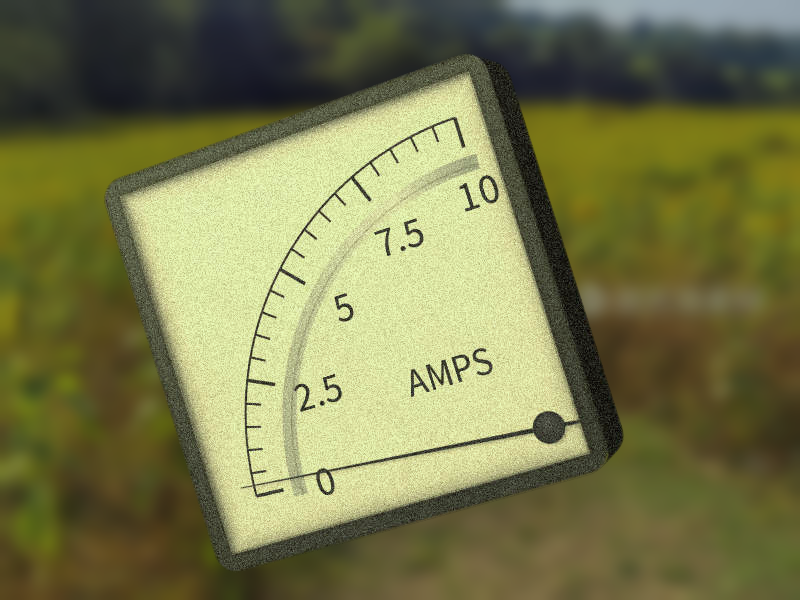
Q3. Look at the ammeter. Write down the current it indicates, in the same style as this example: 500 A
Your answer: 0.25 A
